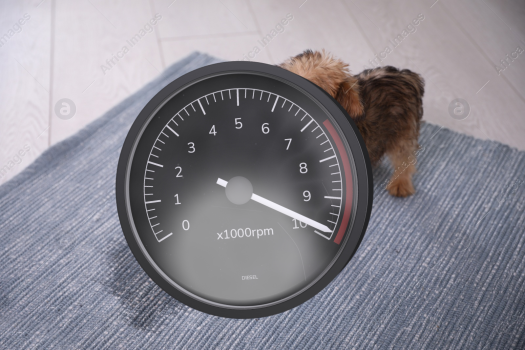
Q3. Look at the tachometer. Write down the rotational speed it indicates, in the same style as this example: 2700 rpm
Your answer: 9800 rpm
